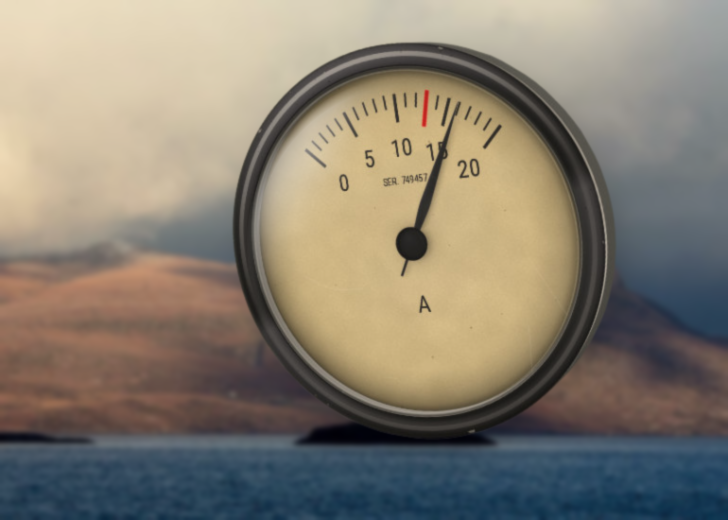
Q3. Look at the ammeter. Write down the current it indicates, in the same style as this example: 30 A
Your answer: 16 A
